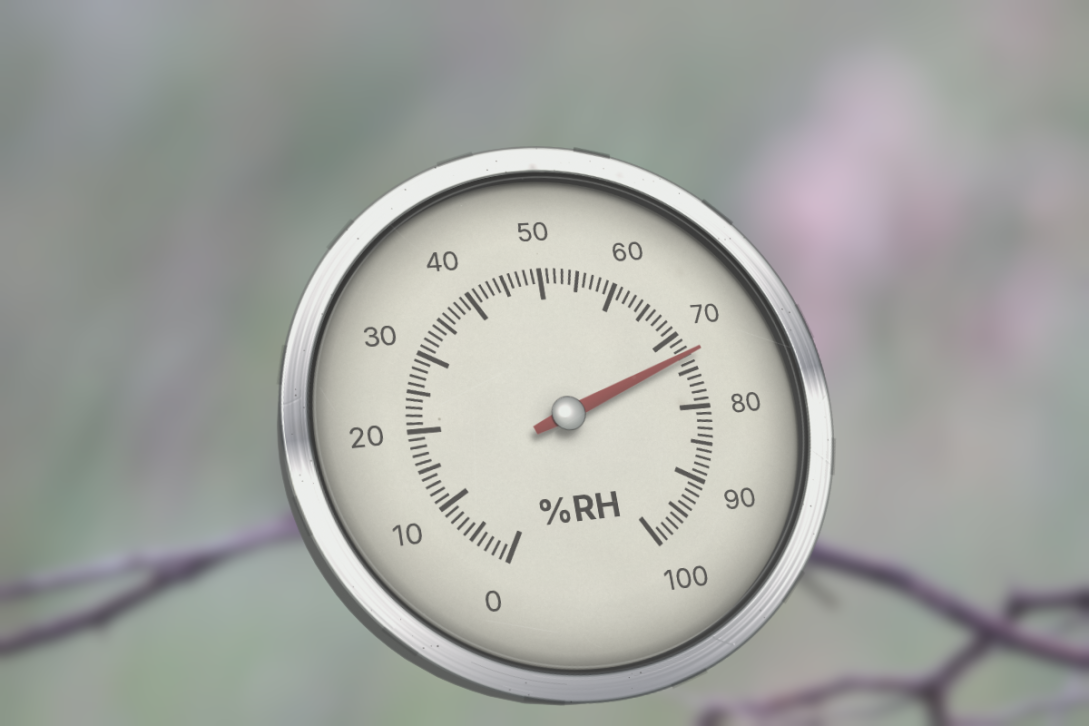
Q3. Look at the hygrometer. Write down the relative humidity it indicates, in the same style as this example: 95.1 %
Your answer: 73 %
